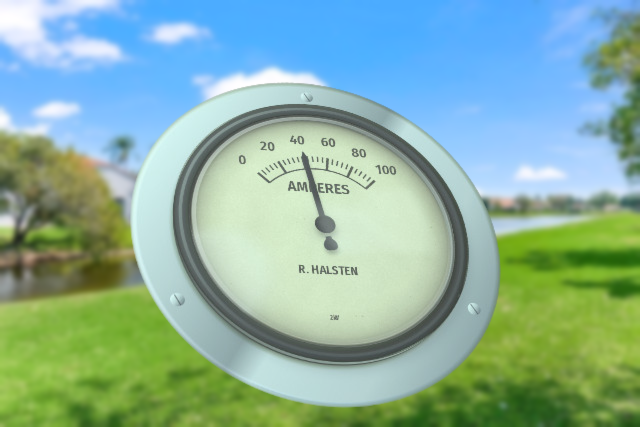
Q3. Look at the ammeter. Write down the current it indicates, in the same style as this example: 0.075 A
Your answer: 40 A
